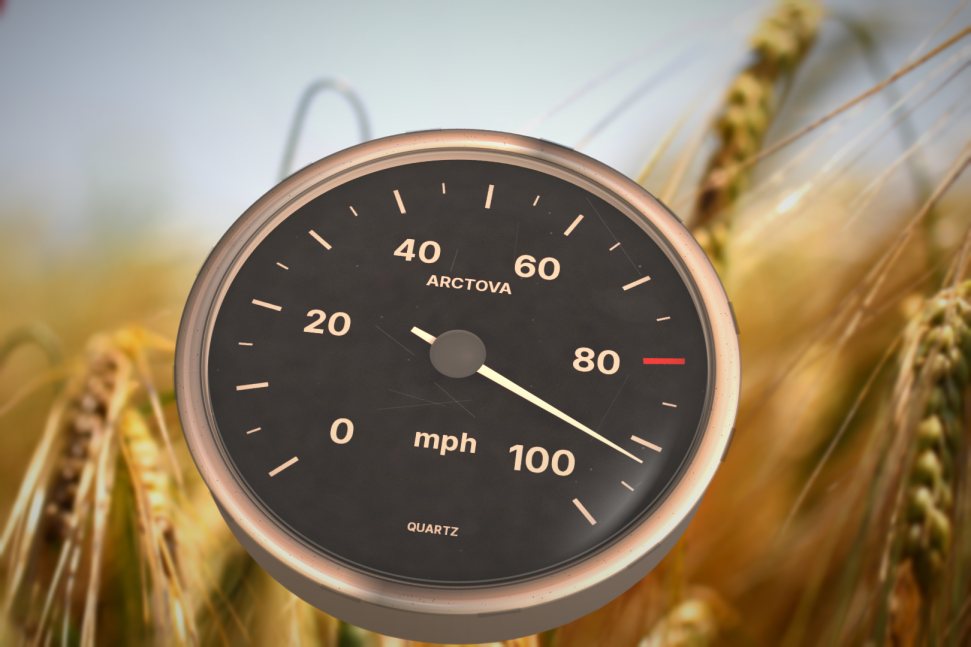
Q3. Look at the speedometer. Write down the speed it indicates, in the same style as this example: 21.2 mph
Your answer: 92.5 mph
